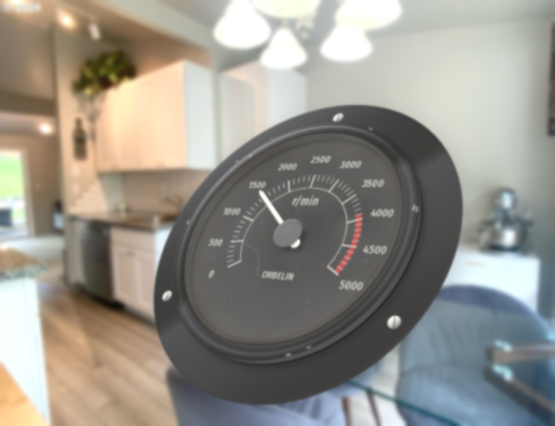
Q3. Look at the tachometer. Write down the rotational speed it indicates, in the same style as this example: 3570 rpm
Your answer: 1500 rpm
